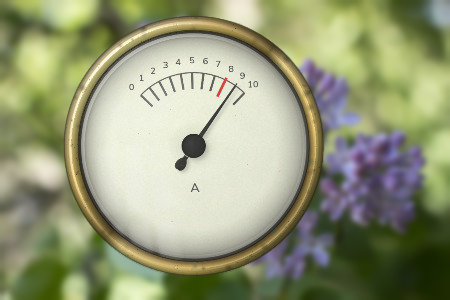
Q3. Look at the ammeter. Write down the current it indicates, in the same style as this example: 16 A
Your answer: 9 A
